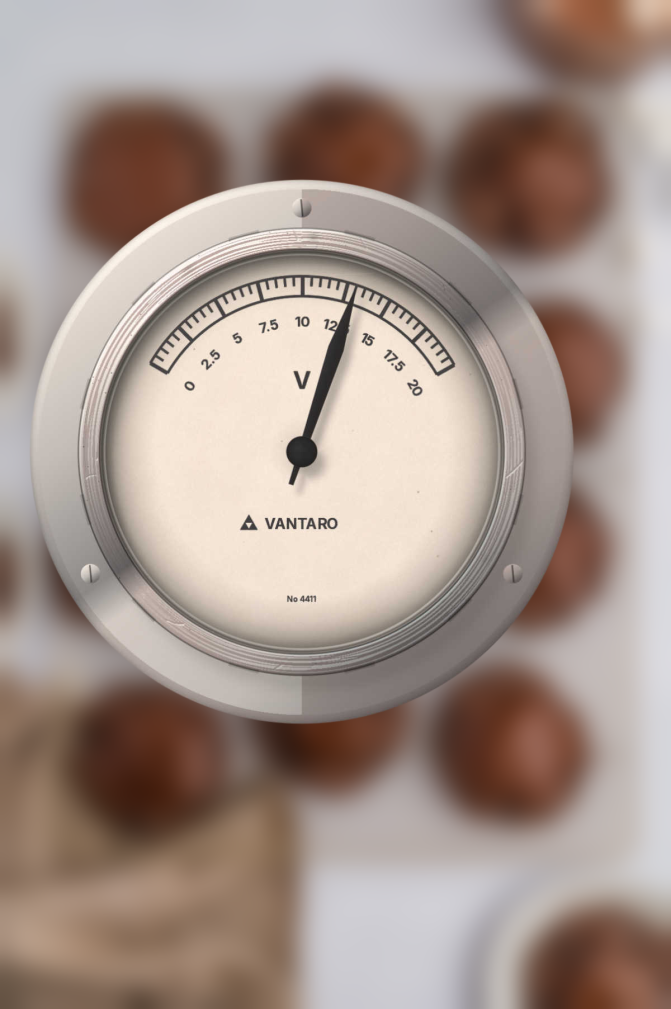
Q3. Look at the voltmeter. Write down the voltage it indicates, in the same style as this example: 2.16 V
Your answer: 13 V
